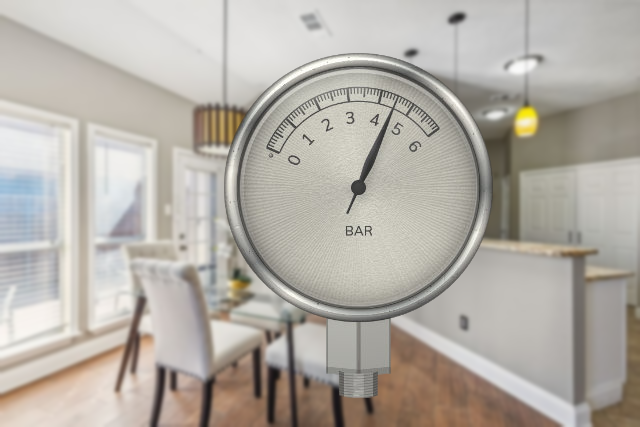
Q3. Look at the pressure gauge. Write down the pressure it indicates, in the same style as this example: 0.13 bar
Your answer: 4.5 bar
